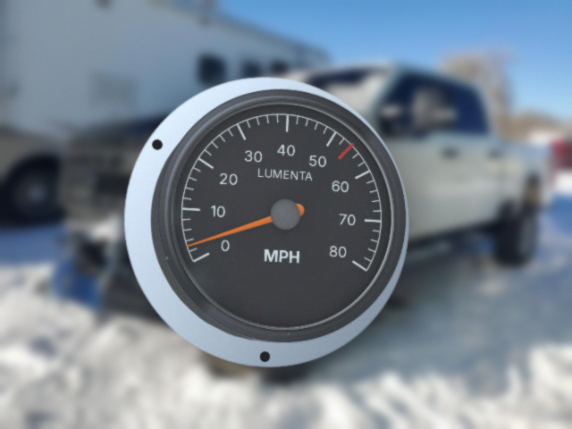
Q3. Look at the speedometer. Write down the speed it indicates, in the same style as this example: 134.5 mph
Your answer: 3 mph
